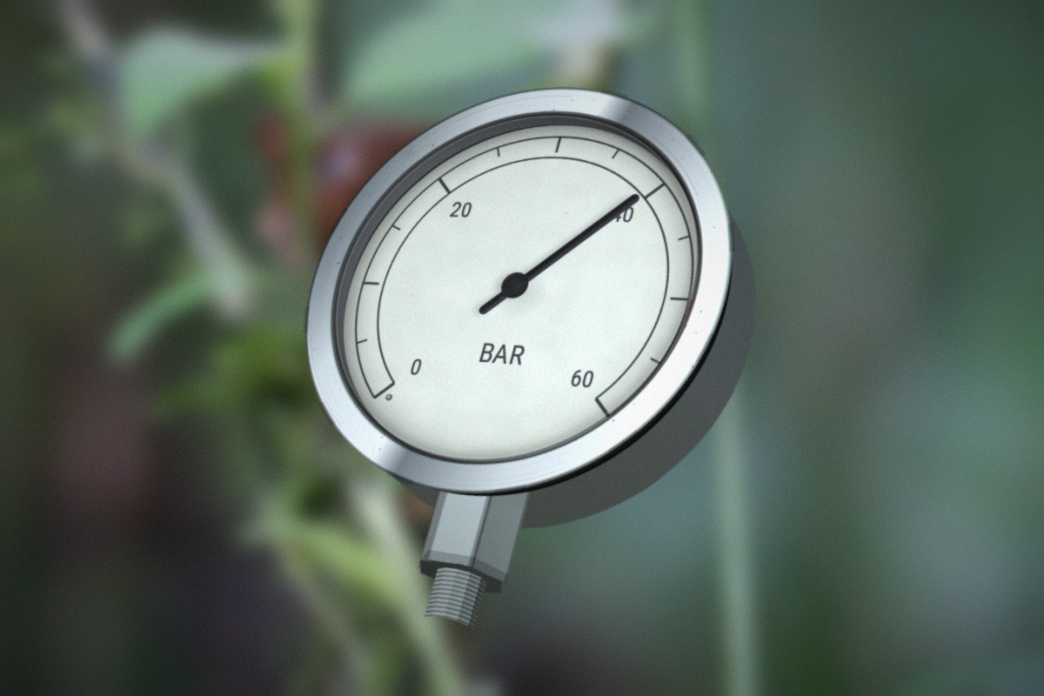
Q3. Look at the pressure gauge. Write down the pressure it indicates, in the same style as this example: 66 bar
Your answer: 40 bar
